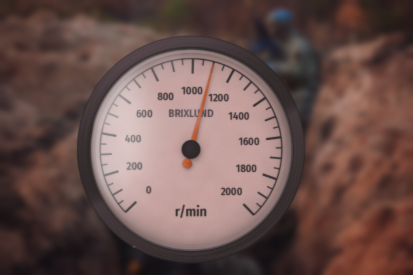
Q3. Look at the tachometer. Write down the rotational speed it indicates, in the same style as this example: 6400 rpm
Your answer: 1100 rpm
